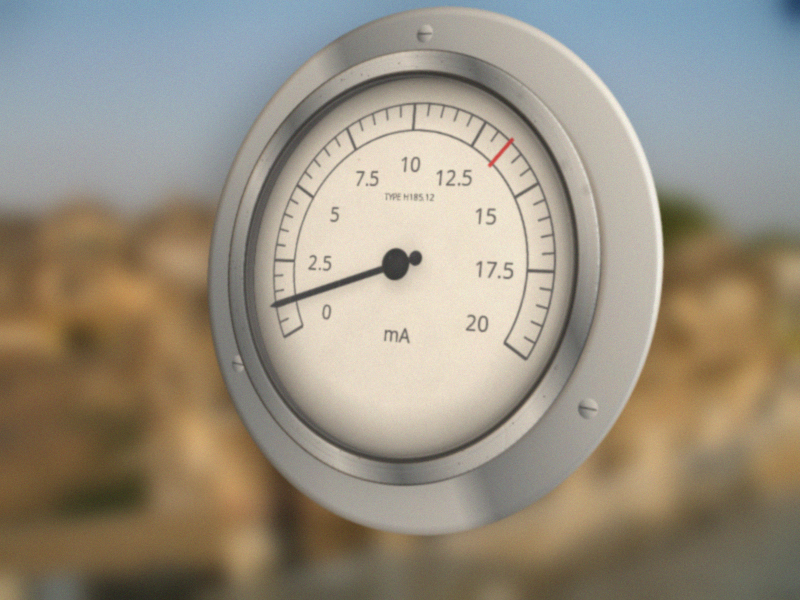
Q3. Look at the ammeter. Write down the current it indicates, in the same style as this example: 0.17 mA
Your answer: 1 mA
